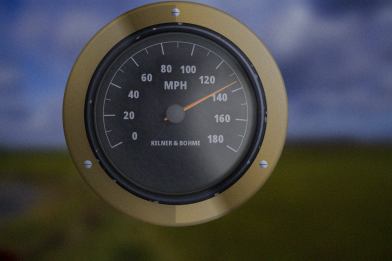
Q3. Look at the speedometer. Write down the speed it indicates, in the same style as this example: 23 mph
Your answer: 135 mph
